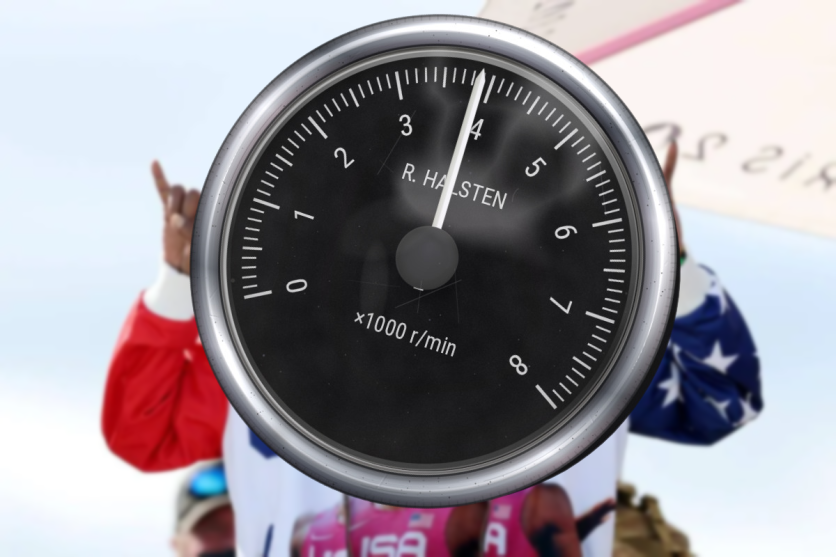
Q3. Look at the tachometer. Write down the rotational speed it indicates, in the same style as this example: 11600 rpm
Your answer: 3900 rpm
